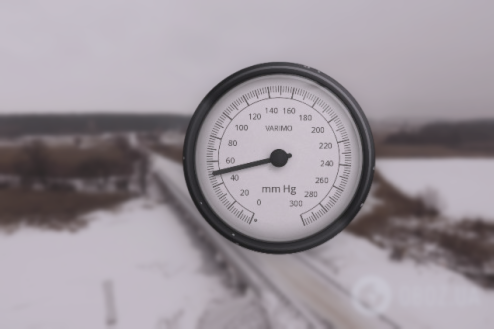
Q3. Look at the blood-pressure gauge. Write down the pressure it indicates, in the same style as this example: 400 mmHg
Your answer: 50 mmHg
